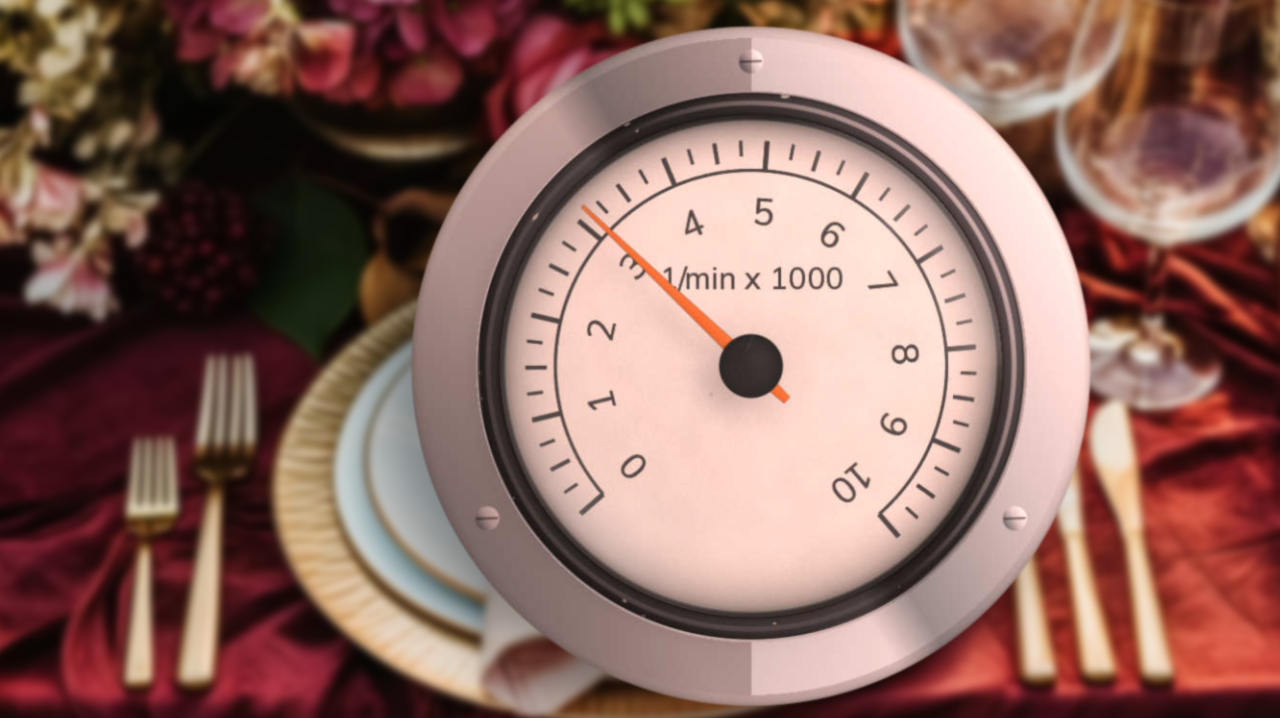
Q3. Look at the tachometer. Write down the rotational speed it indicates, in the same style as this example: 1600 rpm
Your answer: 3125 rpm
